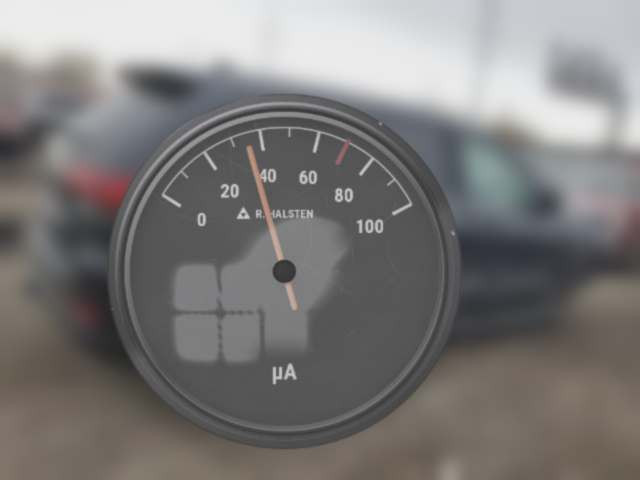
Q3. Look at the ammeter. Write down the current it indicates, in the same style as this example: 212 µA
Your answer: 35 µA
